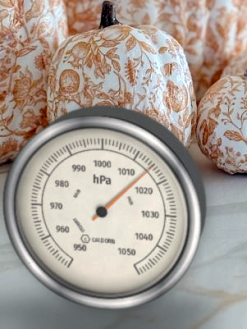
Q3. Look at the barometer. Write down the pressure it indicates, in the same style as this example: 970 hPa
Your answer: 1015 hPa
